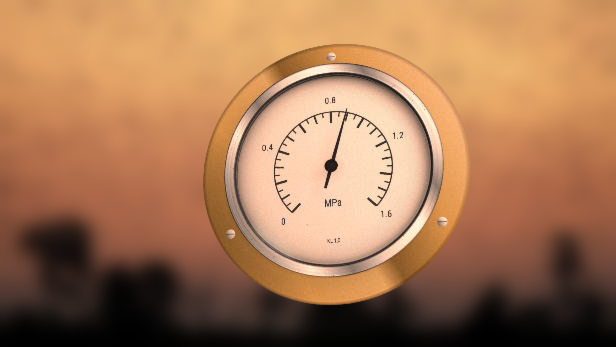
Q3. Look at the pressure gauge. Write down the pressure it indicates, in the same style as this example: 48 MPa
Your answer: 0.9 MPa
